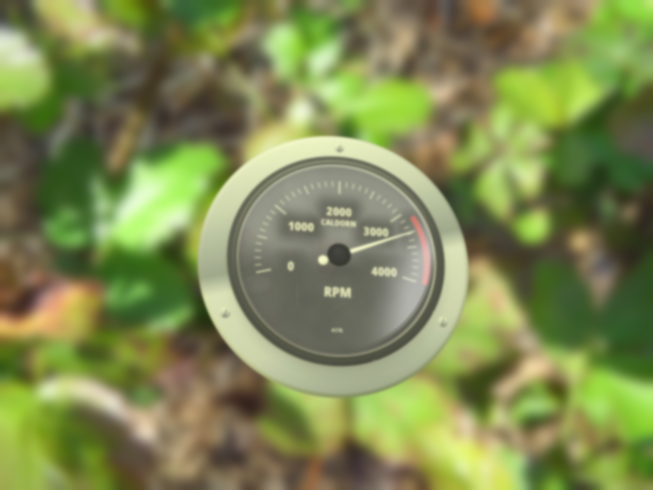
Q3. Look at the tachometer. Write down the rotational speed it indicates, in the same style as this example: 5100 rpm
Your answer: 3300 rpm
